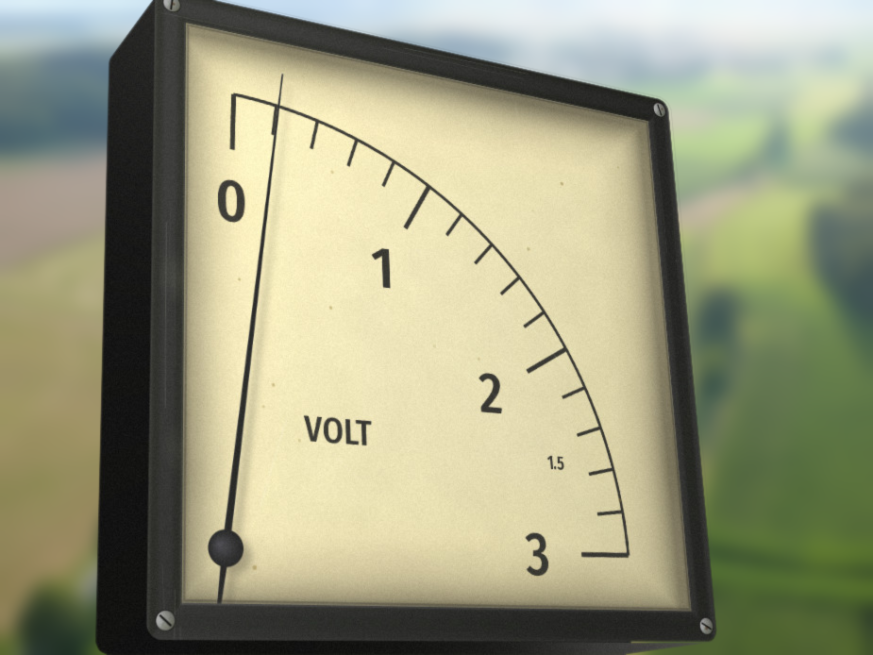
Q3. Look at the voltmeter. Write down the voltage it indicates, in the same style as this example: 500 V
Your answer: 0.2 V
